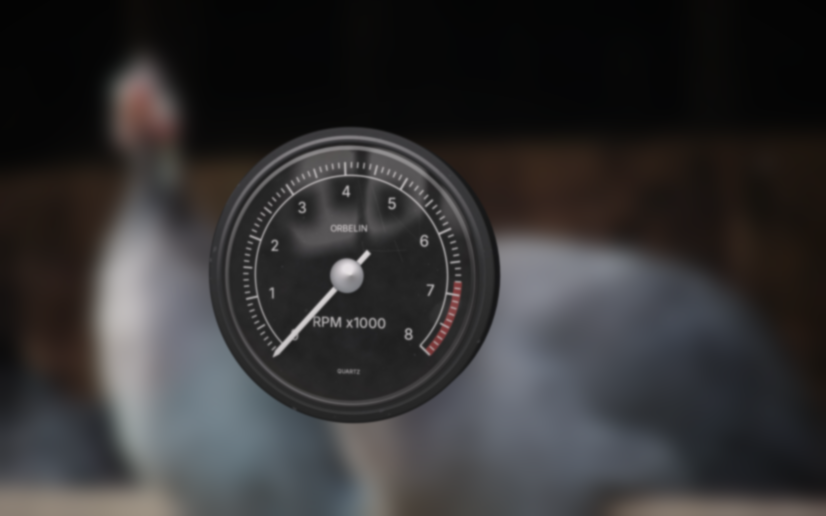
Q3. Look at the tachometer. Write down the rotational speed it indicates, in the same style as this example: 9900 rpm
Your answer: 0 rpm
